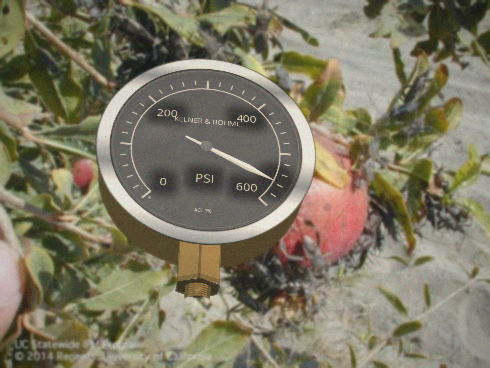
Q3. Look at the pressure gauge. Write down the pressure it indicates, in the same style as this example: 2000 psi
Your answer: 560 psi
